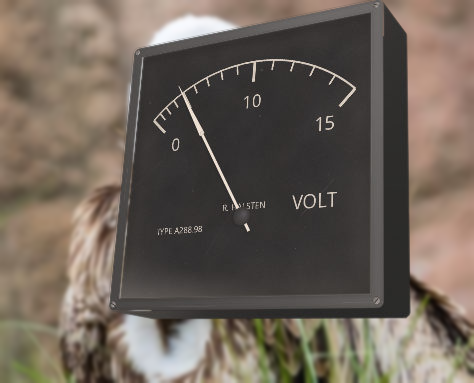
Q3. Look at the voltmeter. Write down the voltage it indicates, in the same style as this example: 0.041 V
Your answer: 5 V
